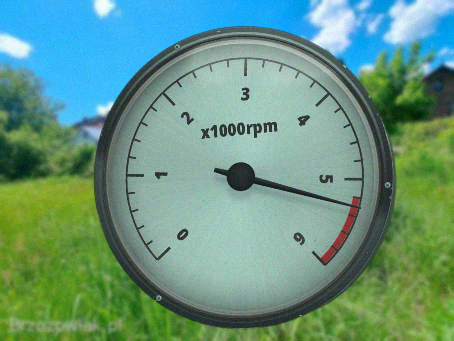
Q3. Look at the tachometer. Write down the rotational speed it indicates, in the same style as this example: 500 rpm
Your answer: 5300 rpm
